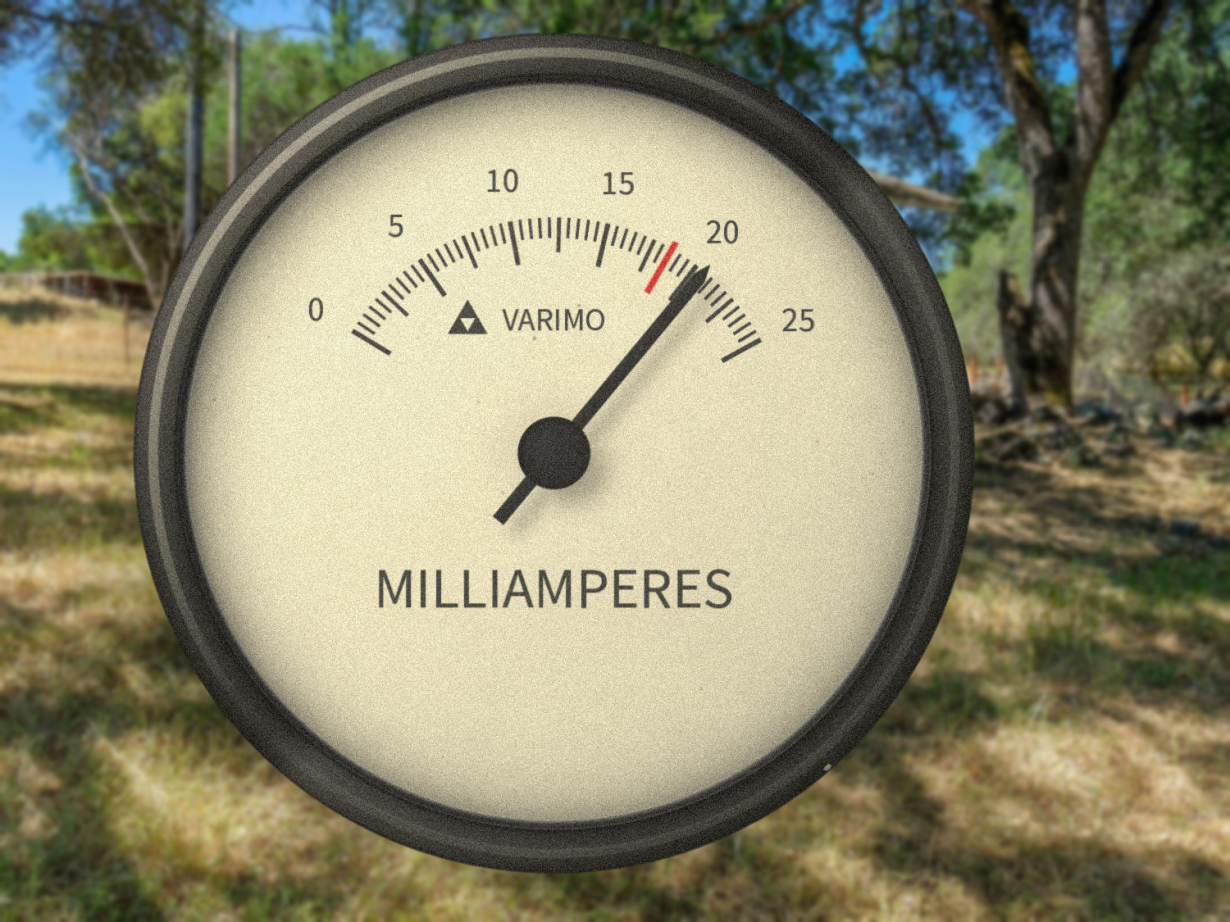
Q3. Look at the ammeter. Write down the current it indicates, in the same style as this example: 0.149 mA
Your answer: 20.5 mA
